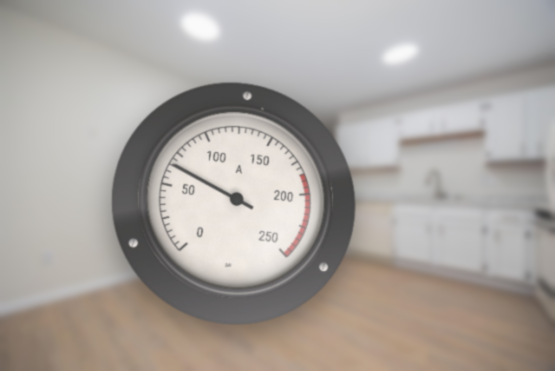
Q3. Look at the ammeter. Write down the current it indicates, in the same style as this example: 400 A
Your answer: 65 A
